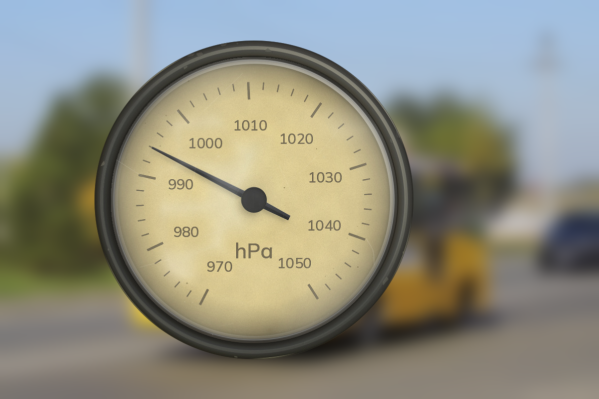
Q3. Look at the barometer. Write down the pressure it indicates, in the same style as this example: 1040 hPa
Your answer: 994 hPa
